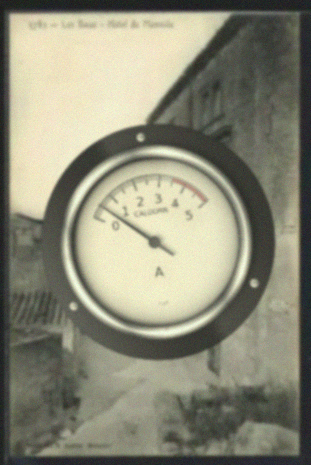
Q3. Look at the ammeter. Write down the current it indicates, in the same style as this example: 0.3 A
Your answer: 0.5 A
